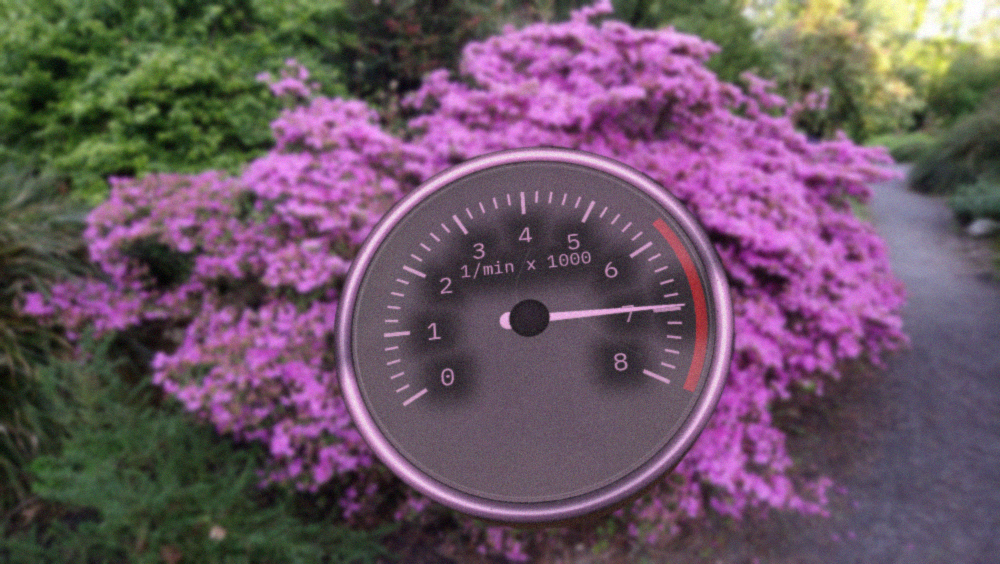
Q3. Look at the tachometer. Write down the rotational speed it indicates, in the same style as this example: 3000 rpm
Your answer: 7000 rpm
